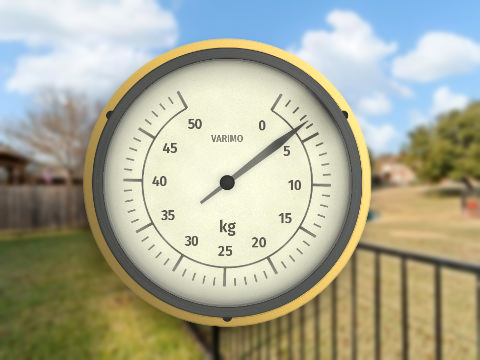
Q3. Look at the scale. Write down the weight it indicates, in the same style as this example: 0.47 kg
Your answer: 3.5 kg
